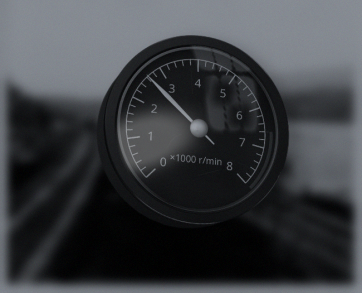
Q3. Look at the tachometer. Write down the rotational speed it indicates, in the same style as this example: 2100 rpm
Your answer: 2600 rpm
